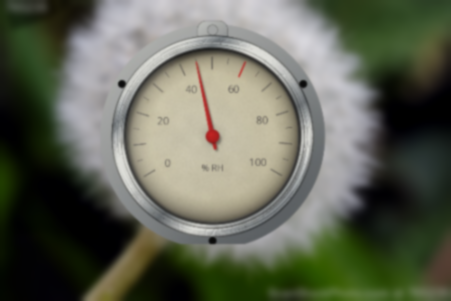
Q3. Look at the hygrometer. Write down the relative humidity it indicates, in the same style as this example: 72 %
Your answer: 45 %
